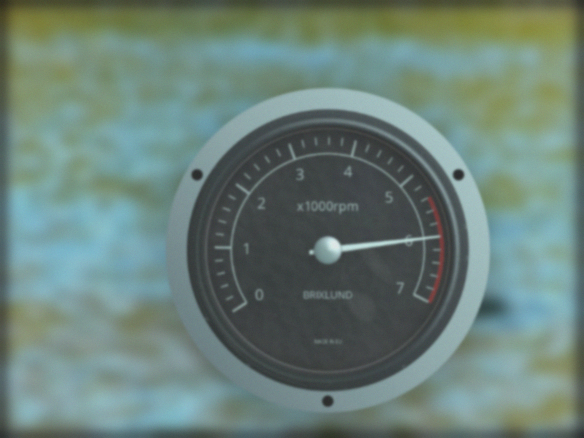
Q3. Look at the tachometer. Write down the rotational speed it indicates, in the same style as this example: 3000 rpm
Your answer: 6000 rpm
